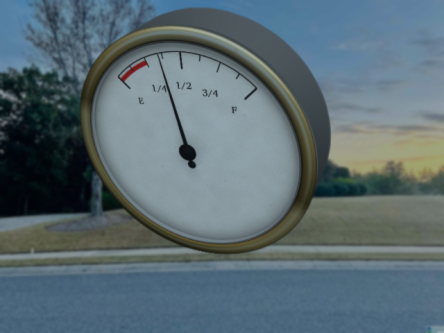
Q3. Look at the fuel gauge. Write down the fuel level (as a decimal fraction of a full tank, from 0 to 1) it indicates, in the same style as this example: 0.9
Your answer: 0.375
